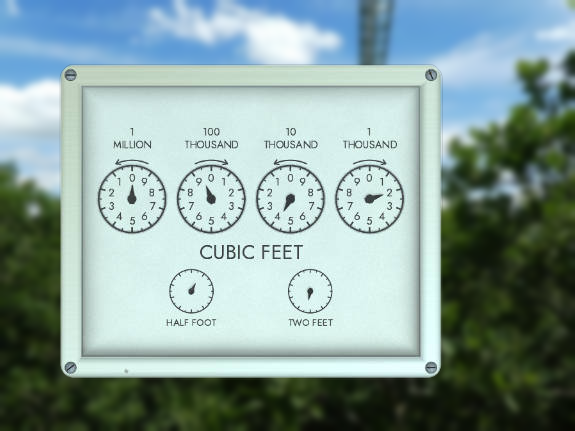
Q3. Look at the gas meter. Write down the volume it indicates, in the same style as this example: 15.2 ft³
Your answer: 994200 ft³
